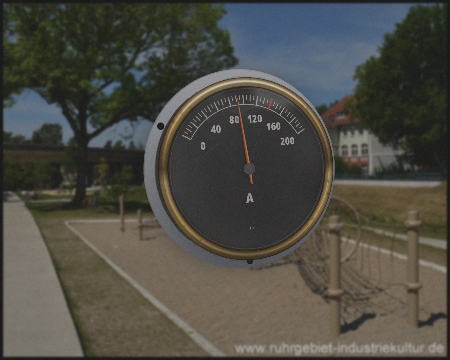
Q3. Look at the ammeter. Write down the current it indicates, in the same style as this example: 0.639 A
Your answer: 90 A
